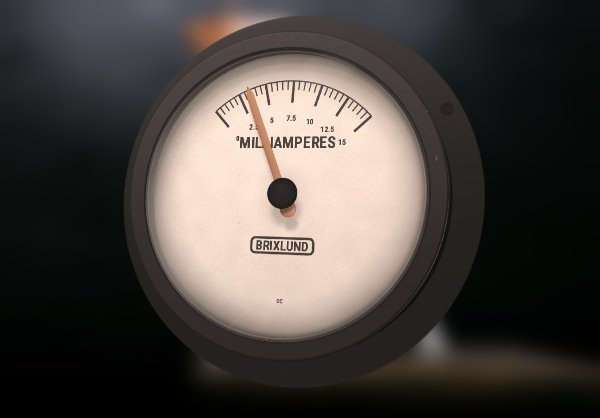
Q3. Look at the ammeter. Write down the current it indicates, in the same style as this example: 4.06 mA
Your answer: 3.5 mA
